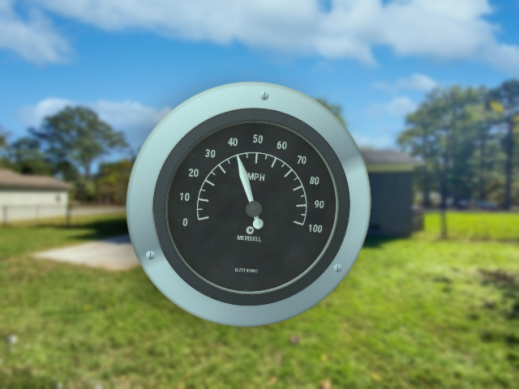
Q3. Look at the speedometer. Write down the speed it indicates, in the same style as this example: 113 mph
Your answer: 40 mph
